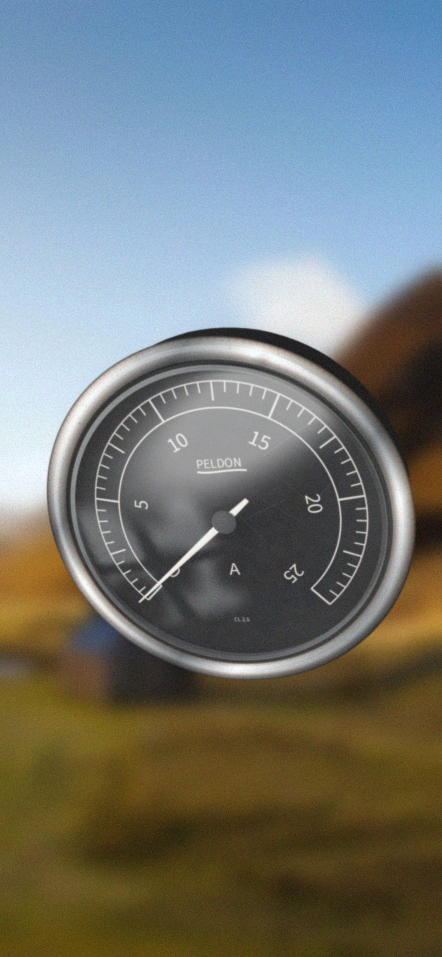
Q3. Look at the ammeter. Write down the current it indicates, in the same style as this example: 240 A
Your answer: 0.25 A
